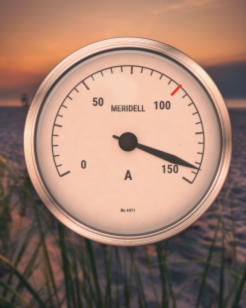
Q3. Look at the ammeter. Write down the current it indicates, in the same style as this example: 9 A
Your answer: 142.5 A
